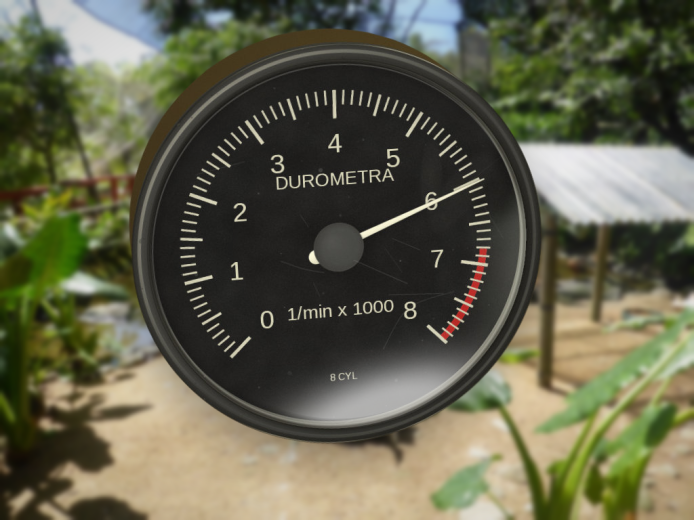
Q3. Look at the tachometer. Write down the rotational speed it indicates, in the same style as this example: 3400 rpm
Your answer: 6000 rpm
